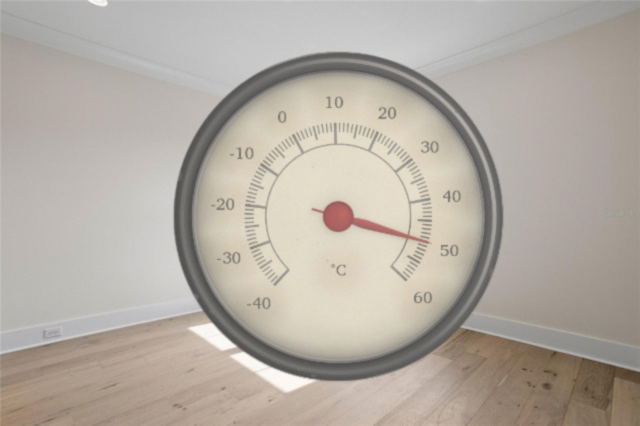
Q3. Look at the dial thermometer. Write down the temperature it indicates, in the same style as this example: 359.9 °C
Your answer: 50 °C
